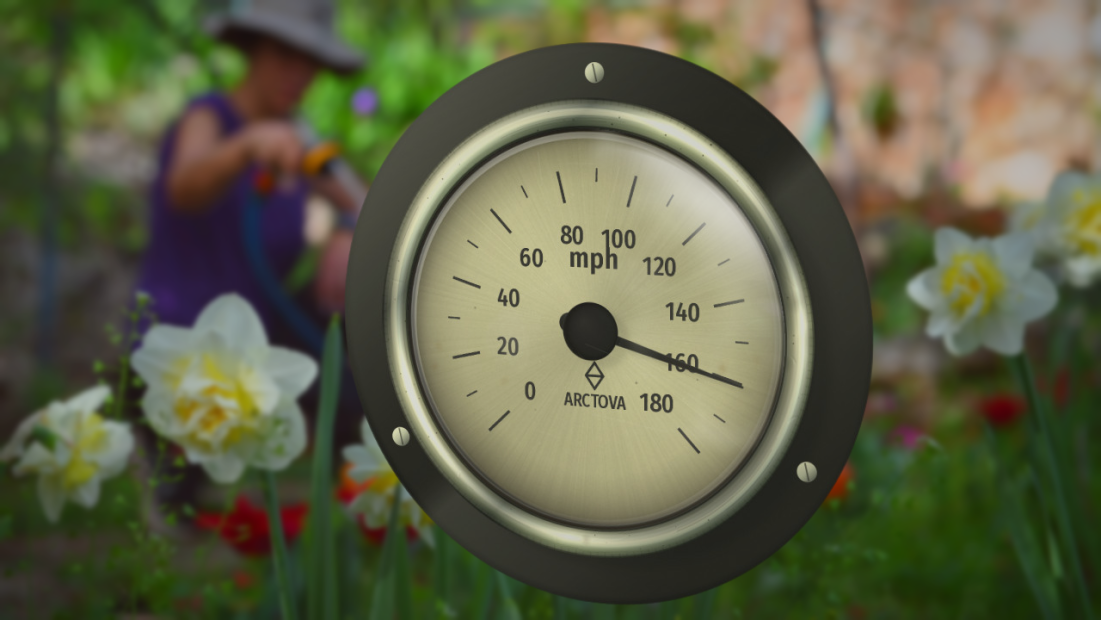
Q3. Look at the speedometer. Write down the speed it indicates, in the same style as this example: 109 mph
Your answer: 160 mph
